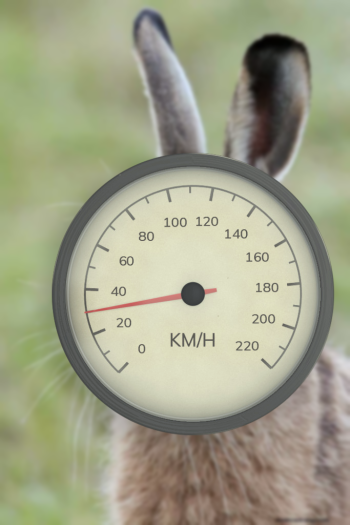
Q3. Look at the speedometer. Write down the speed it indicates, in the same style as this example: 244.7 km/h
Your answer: 30 km/h
